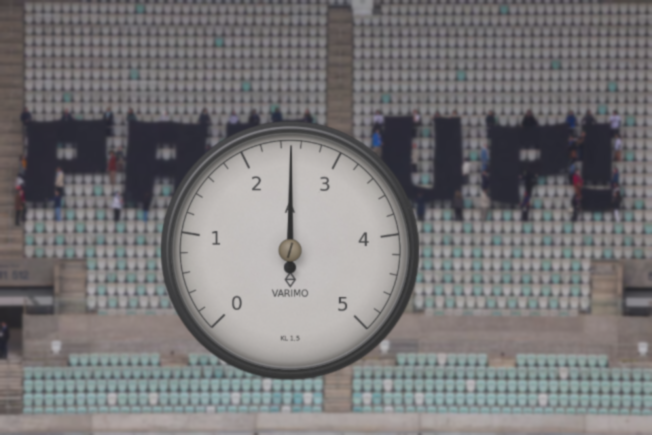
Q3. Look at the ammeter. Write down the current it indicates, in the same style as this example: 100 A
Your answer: 2.5 A
